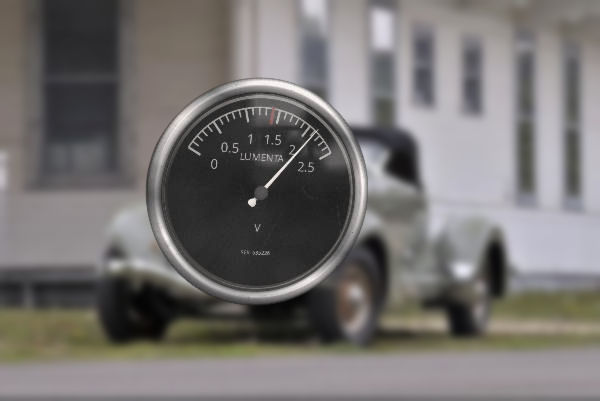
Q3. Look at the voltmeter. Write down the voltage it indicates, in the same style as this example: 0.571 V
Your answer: 2.1 V
